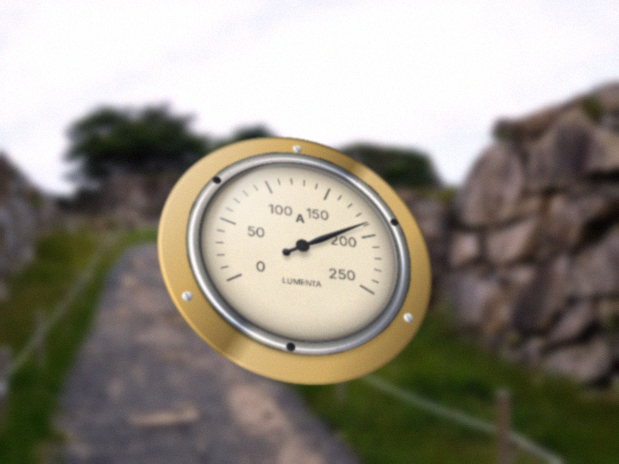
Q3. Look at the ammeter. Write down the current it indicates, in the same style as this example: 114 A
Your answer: 190 A
